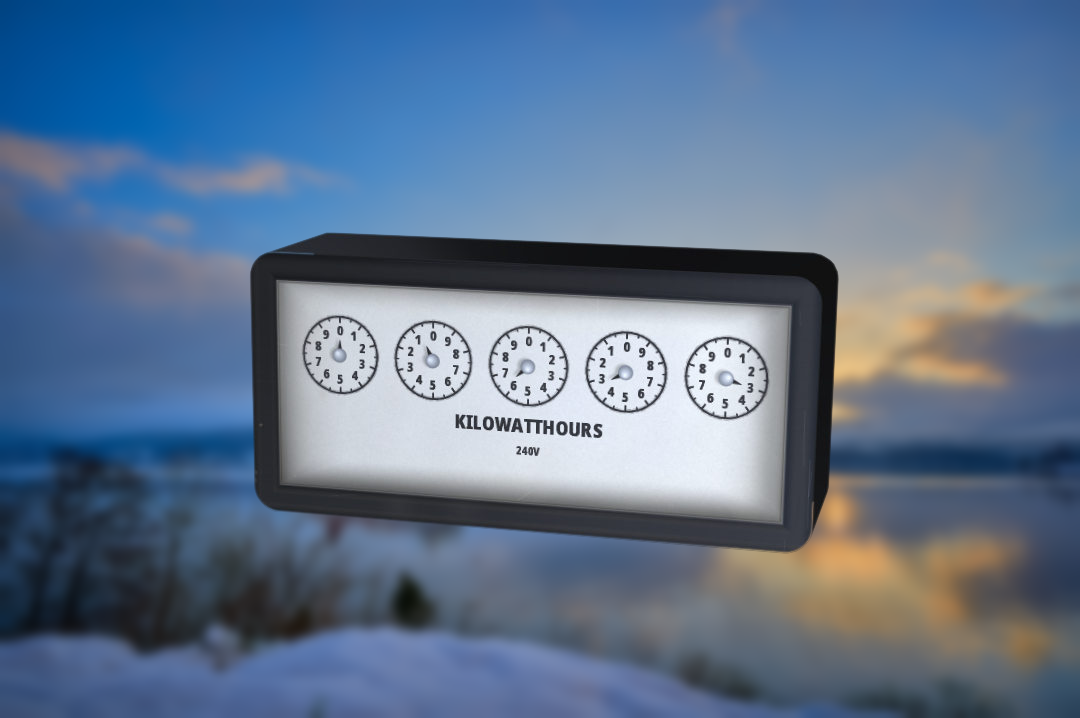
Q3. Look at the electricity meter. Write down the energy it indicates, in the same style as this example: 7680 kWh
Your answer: 633 kWh
